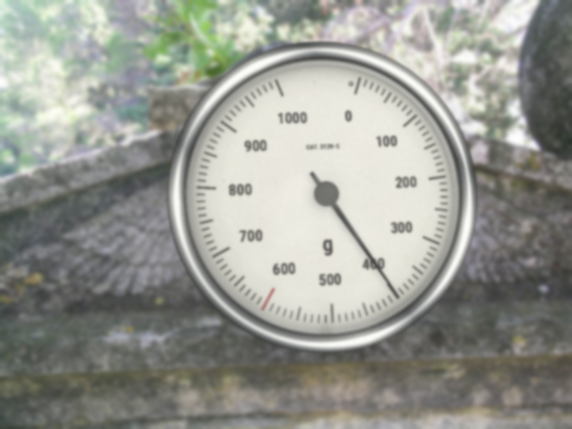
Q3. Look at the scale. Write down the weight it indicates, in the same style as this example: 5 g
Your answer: 400 g
